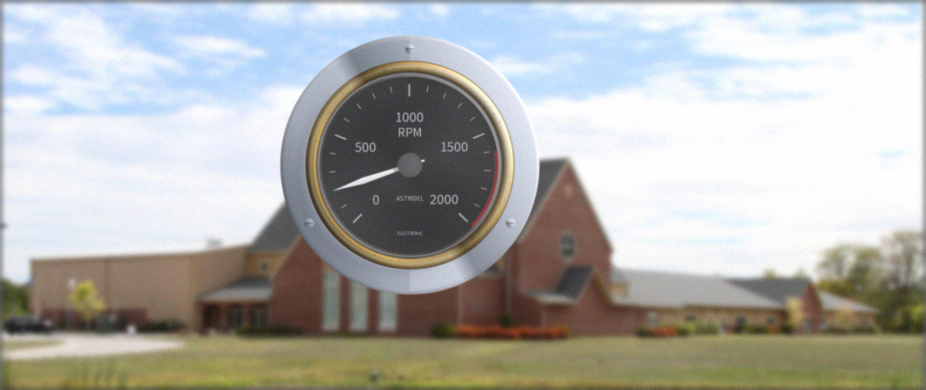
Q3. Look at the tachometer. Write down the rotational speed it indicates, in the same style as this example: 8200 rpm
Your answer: 200 rpm
